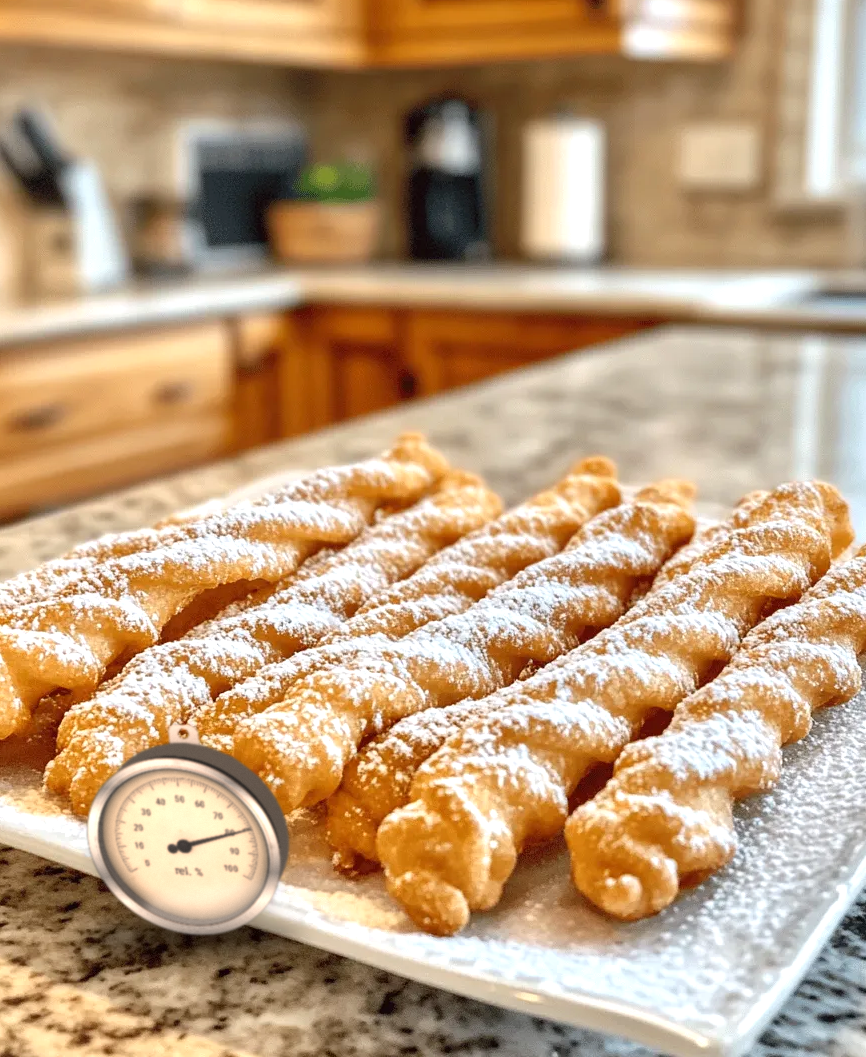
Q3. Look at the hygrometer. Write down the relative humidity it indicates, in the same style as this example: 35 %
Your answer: 80 %
